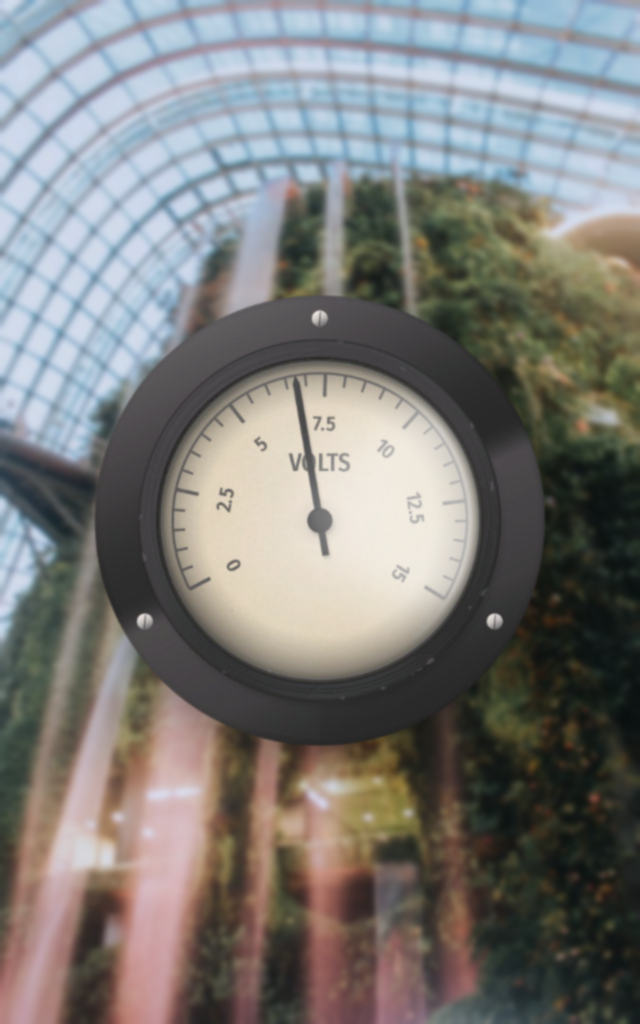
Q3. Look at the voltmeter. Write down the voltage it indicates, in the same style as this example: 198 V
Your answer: 6.75 V
